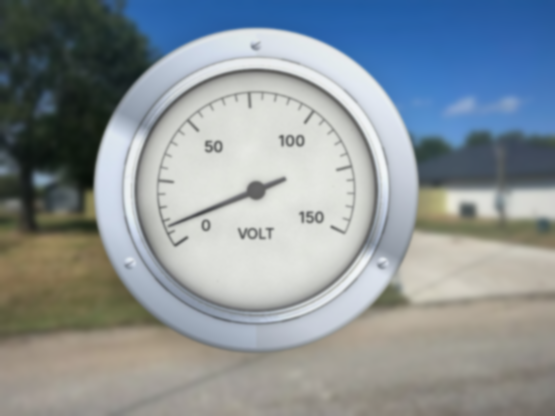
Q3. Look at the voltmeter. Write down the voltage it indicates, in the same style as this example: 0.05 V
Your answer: 7.5 V
